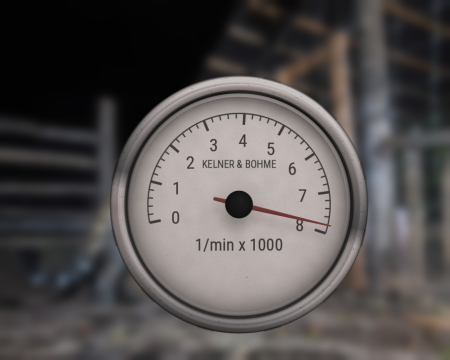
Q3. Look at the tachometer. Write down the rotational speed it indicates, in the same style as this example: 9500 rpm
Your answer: 7800 rpm
